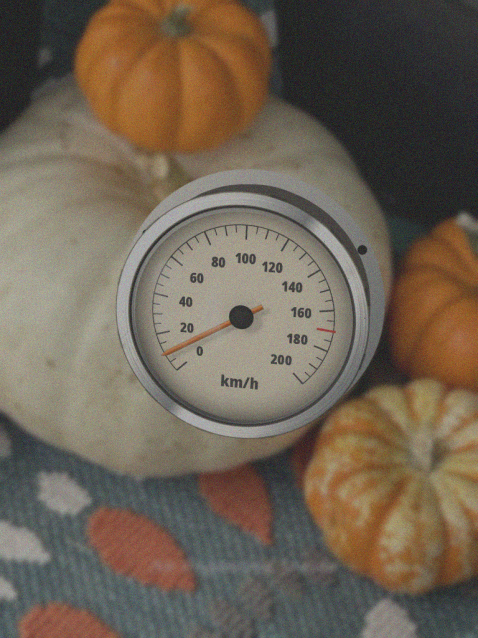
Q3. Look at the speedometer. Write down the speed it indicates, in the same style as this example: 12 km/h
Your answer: 10 km/h
